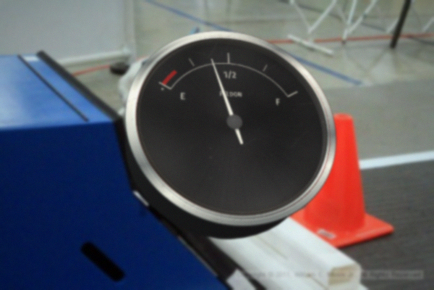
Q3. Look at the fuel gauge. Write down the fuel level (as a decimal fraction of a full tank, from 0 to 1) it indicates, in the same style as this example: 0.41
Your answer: 0.375
